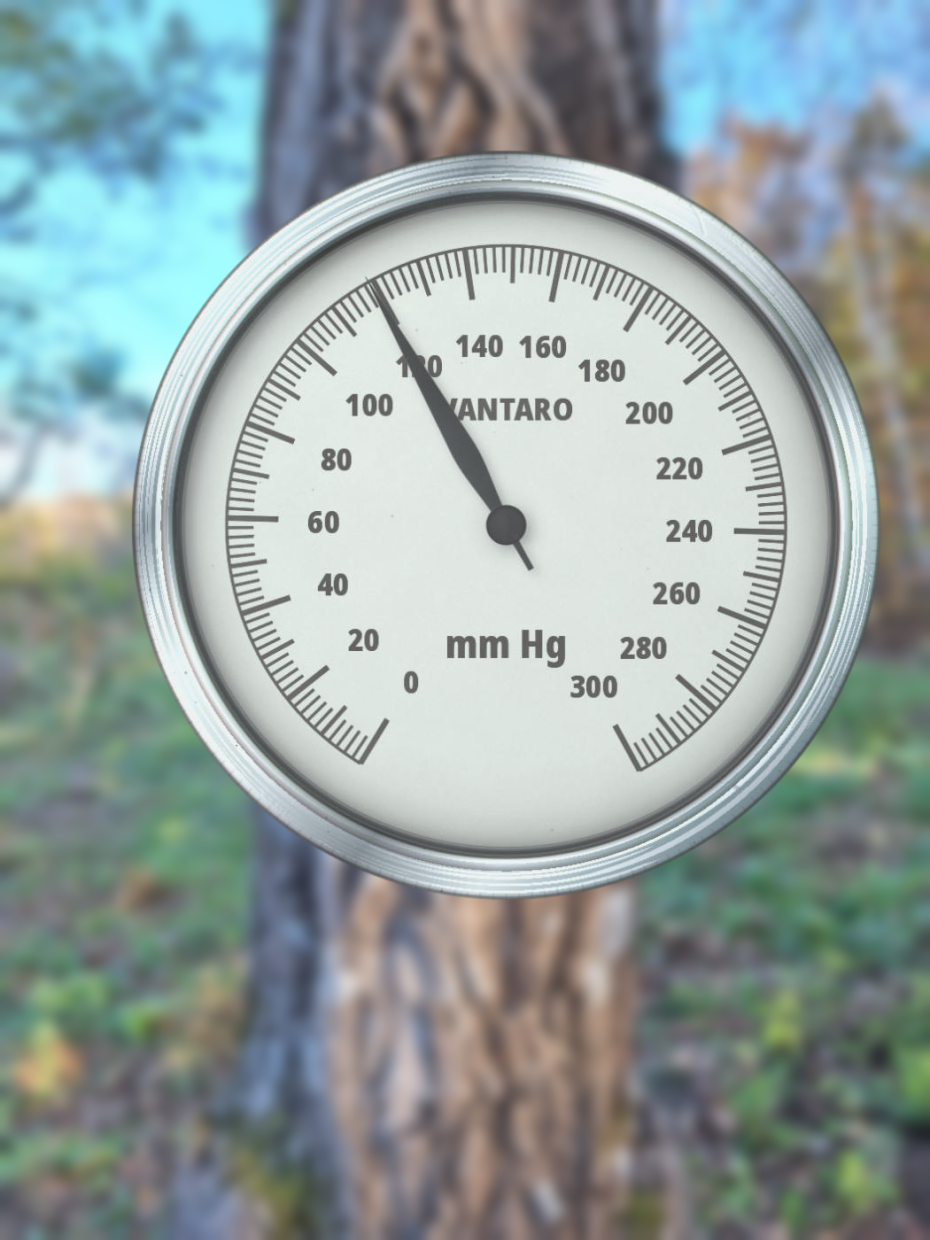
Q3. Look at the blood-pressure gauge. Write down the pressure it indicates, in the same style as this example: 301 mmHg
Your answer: 119 mmHg
